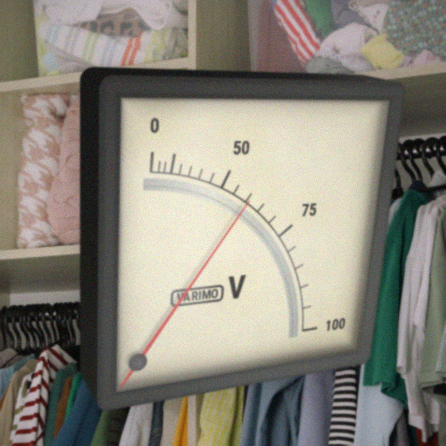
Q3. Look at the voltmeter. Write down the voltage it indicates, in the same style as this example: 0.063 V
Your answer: 60 V
